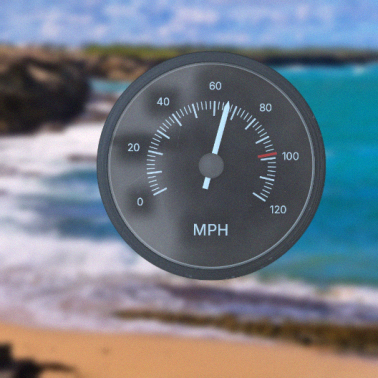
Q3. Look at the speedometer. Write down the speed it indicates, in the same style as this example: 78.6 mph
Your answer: 66 mph
